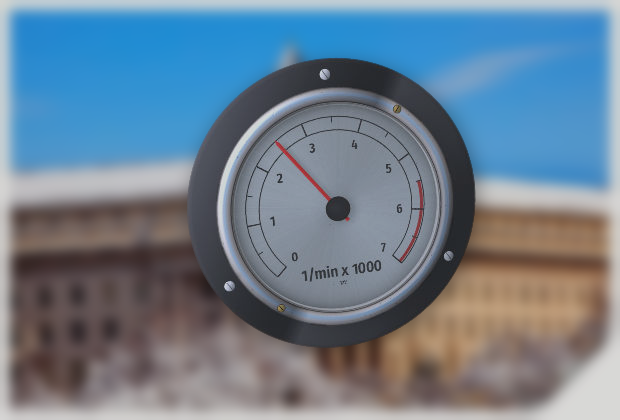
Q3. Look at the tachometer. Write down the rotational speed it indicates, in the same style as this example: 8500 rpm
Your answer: 2500 rpm
